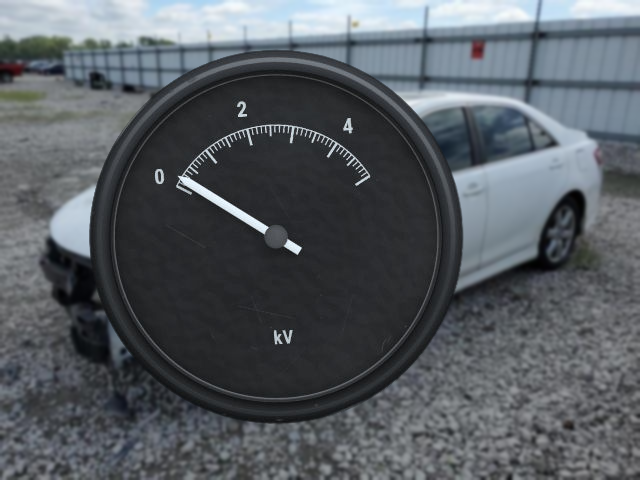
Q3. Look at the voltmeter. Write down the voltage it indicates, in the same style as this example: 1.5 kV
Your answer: 0.2 kV
